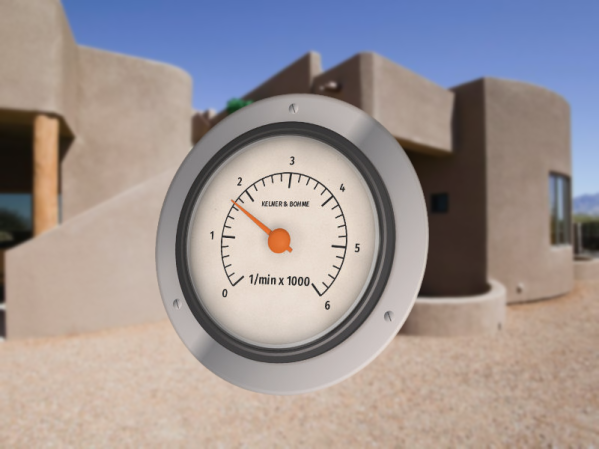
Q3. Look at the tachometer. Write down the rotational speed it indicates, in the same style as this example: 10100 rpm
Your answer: 1700 rpm
